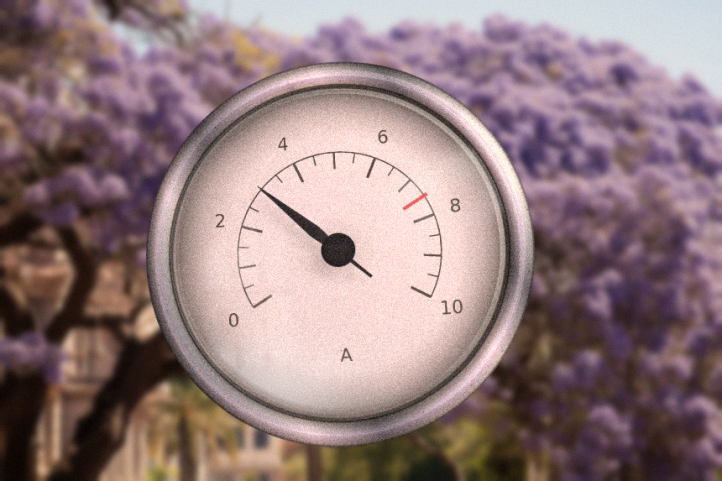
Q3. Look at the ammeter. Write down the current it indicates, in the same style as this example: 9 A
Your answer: 3 A
